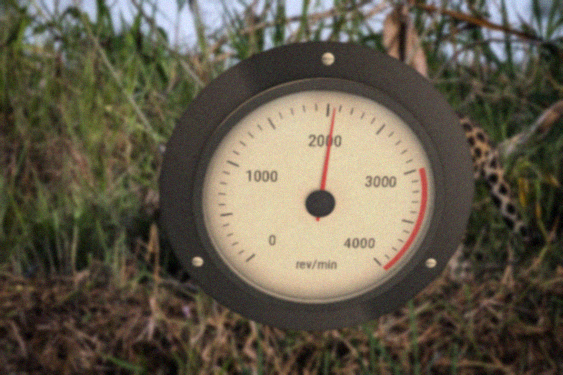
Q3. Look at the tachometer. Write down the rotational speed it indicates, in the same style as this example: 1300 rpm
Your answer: 2050 rpm
